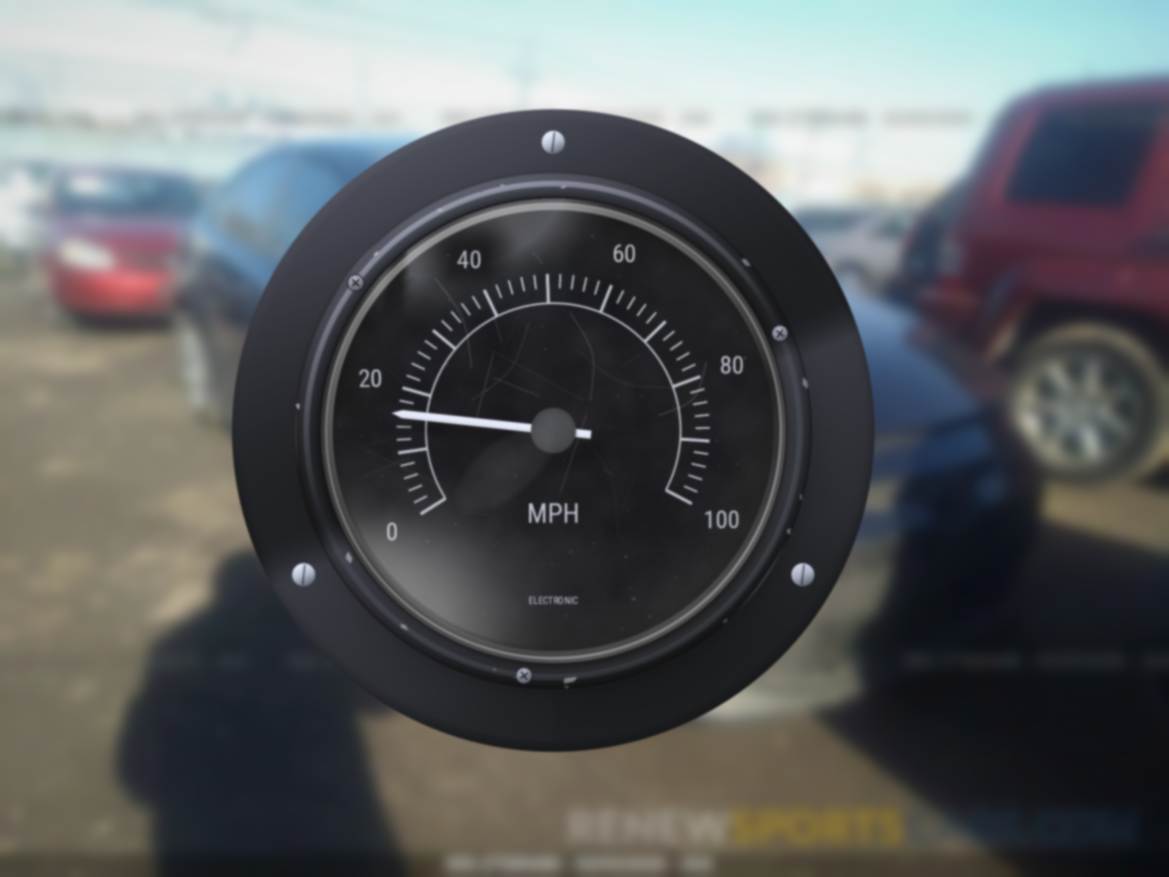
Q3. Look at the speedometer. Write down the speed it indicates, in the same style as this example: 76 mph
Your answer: 16 mph
